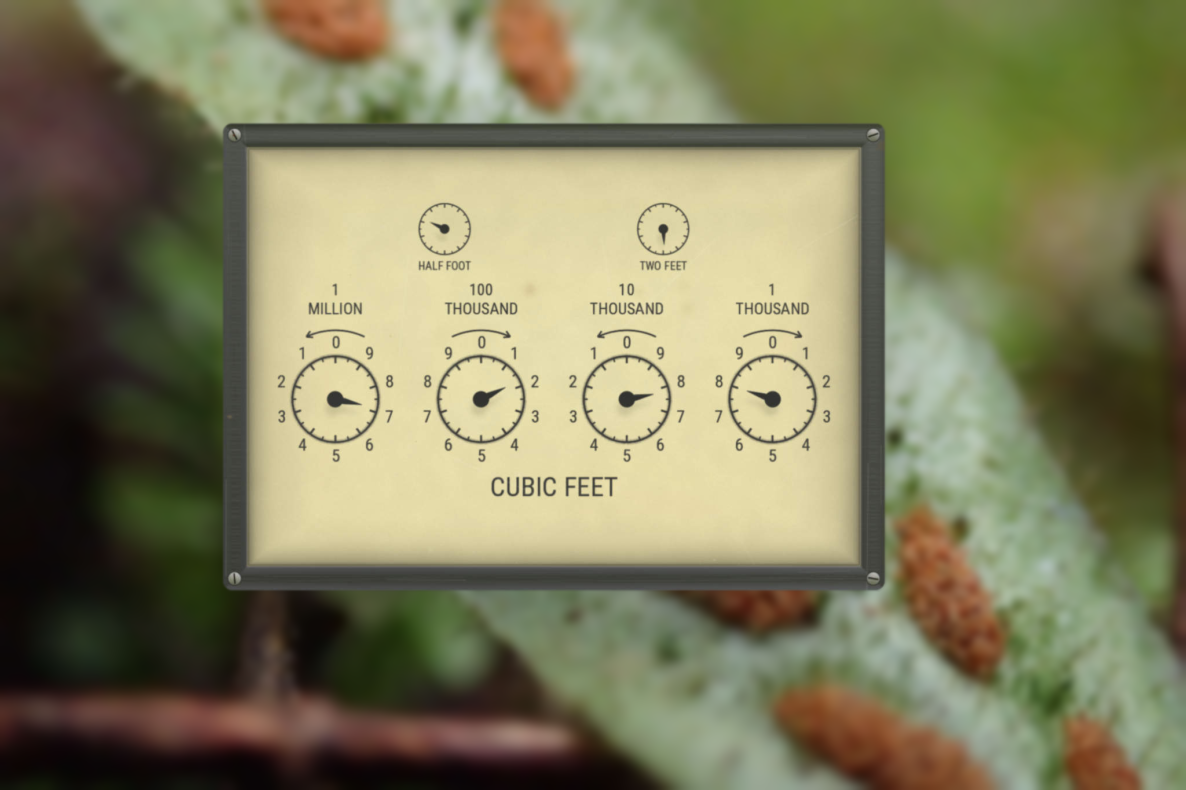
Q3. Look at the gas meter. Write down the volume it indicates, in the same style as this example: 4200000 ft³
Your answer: 717800 ft³
